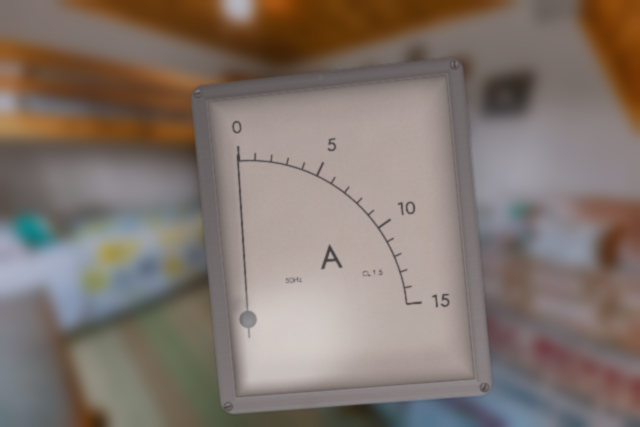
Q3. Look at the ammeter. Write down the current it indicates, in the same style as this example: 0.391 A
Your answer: 0 A
